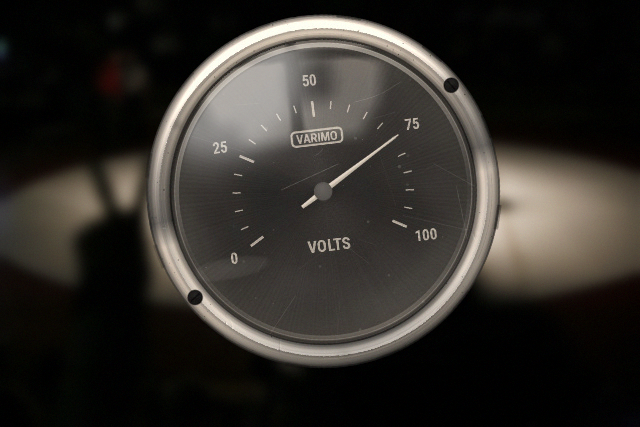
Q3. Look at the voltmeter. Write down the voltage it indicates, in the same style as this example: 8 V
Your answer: 75 V
